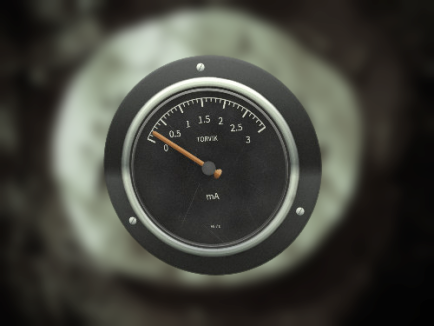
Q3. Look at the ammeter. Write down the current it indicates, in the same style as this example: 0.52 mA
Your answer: 0.2 mA
